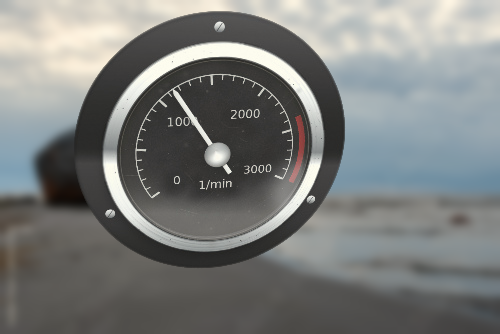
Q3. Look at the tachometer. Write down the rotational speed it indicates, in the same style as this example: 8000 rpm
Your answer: 1150 rpm
